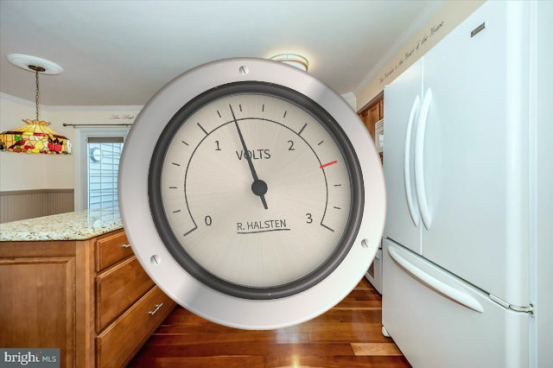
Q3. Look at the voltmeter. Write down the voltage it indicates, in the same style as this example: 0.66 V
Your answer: 1.3 V
